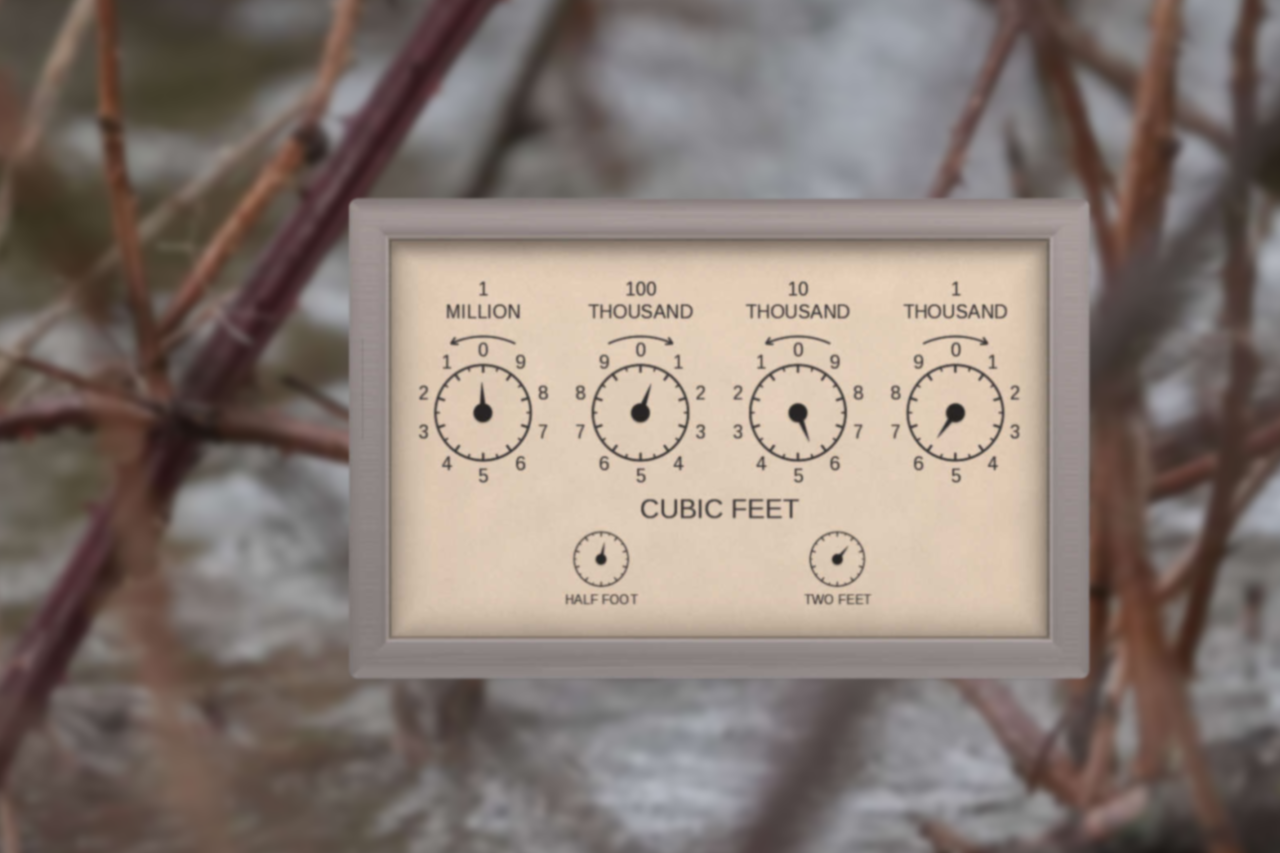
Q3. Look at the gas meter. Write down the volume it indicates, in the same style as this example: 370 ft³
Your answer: 5600 ft³
